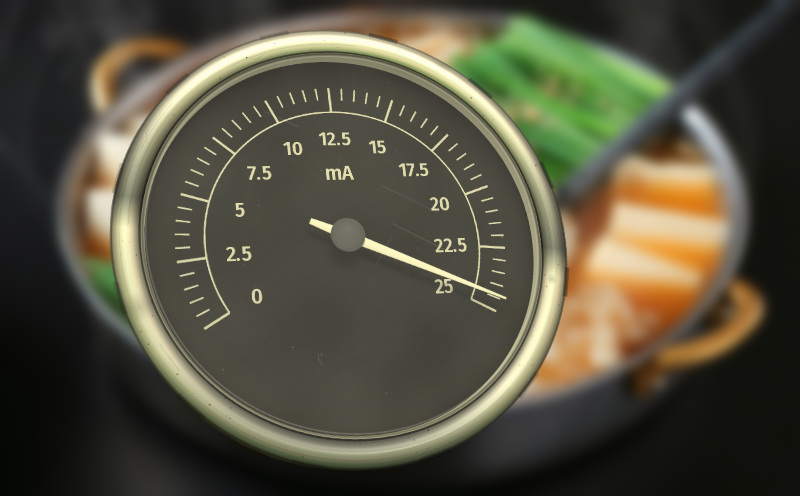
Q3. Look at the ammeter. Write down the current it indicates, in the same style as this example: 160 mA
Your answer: 24.5 mA
